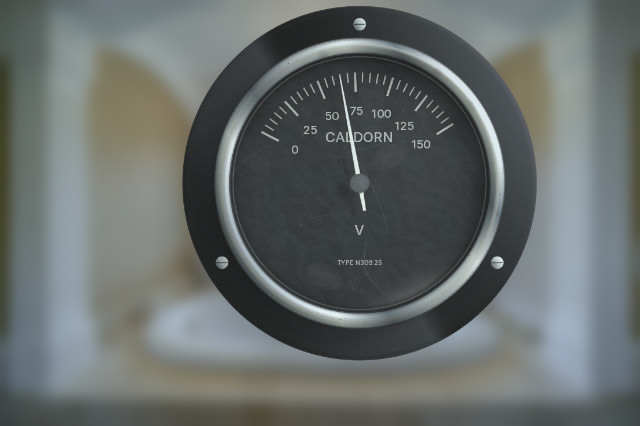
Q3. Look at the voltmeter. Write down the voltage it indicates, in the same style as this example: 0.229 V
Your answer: 65 V
